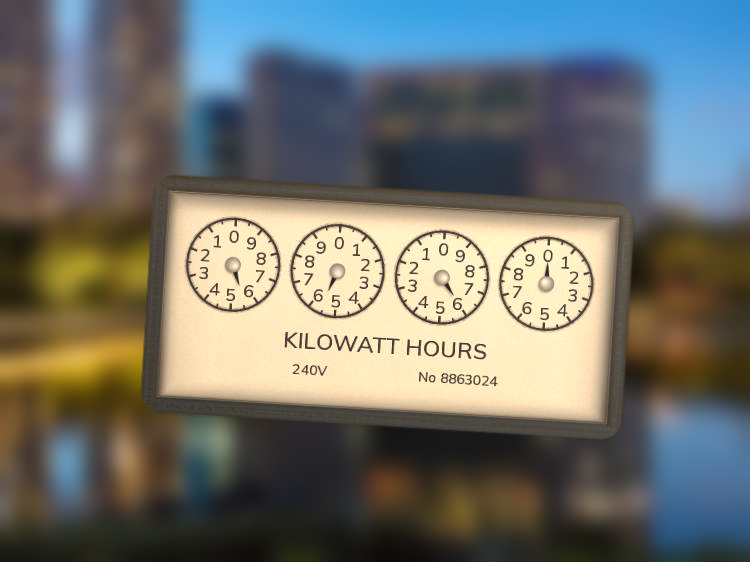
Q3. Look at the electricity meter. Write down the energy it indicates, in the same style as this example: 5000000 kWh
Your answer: 5560 kWh
